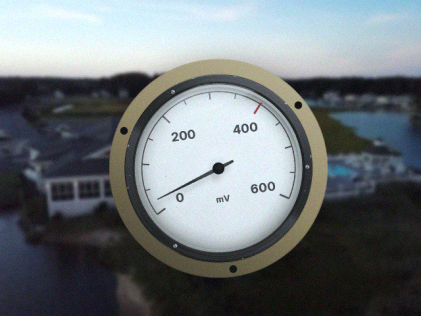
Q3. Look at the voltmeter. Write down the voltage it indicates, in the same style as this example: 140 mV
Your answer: 25 mV
